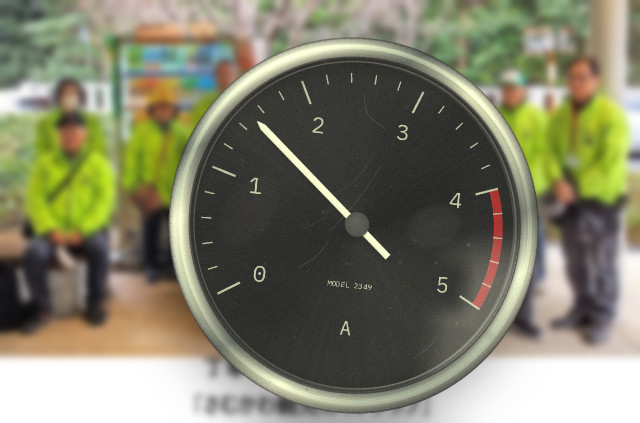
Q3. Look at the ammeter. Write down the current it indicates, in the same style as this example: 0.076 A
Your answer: 1.5 A
